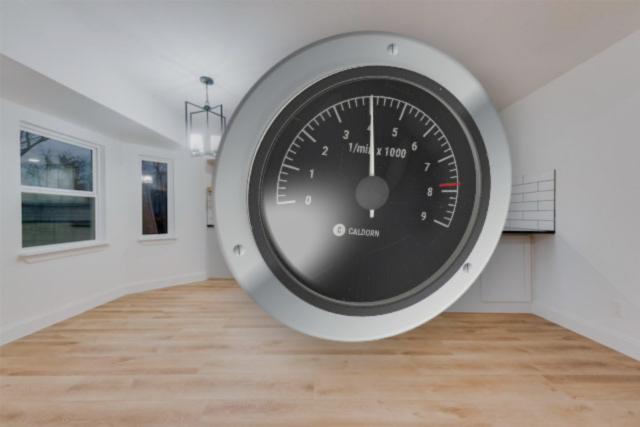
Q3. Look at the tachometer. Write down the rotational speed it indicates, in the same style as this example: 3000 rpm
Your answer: 4000 rpm
